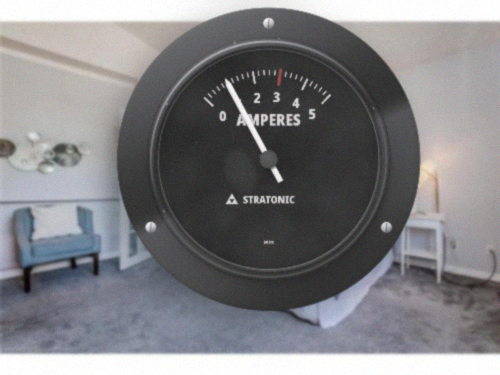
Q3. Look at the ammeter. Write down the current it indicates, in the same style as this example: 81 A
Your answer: 1 A
